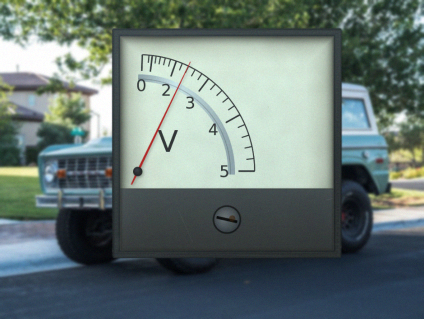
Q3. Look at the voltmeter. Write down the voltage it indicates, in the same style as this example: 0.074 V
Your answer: 2.4 V
